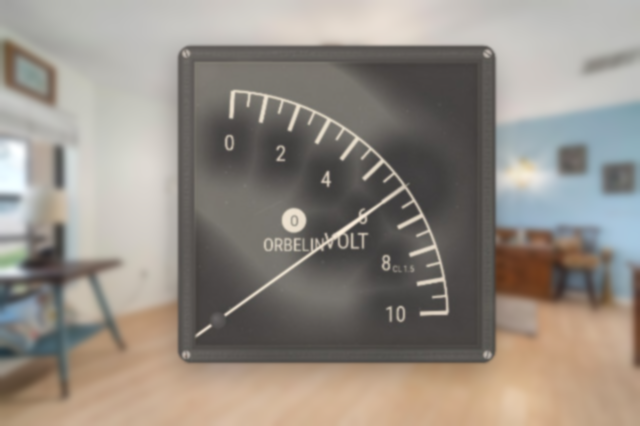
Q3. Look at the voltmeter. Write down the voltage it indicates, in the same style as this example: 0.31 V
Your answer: 6 V
